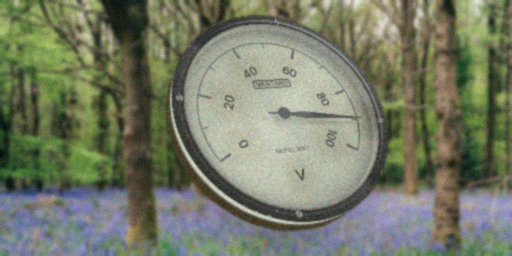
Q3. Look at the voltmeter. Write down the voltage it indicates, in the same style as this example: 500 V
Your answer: 90 V
